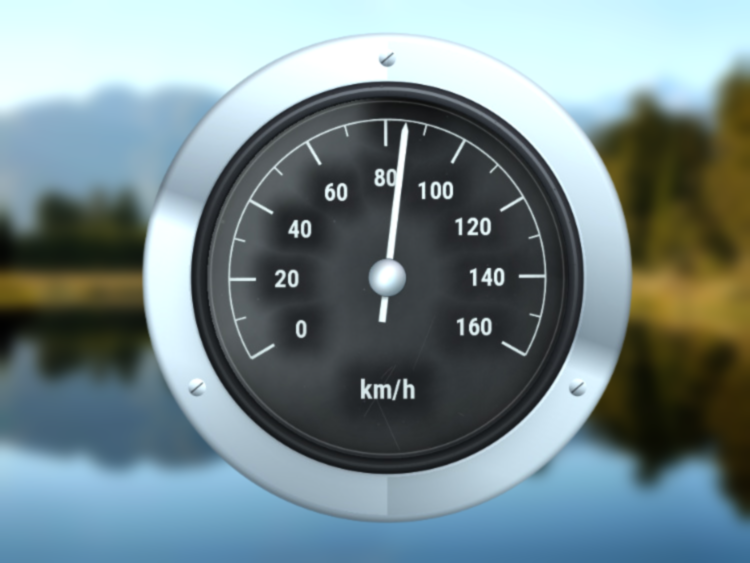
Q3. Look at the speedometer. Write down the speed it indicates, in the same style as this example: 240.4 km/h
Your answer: 85 km/h
